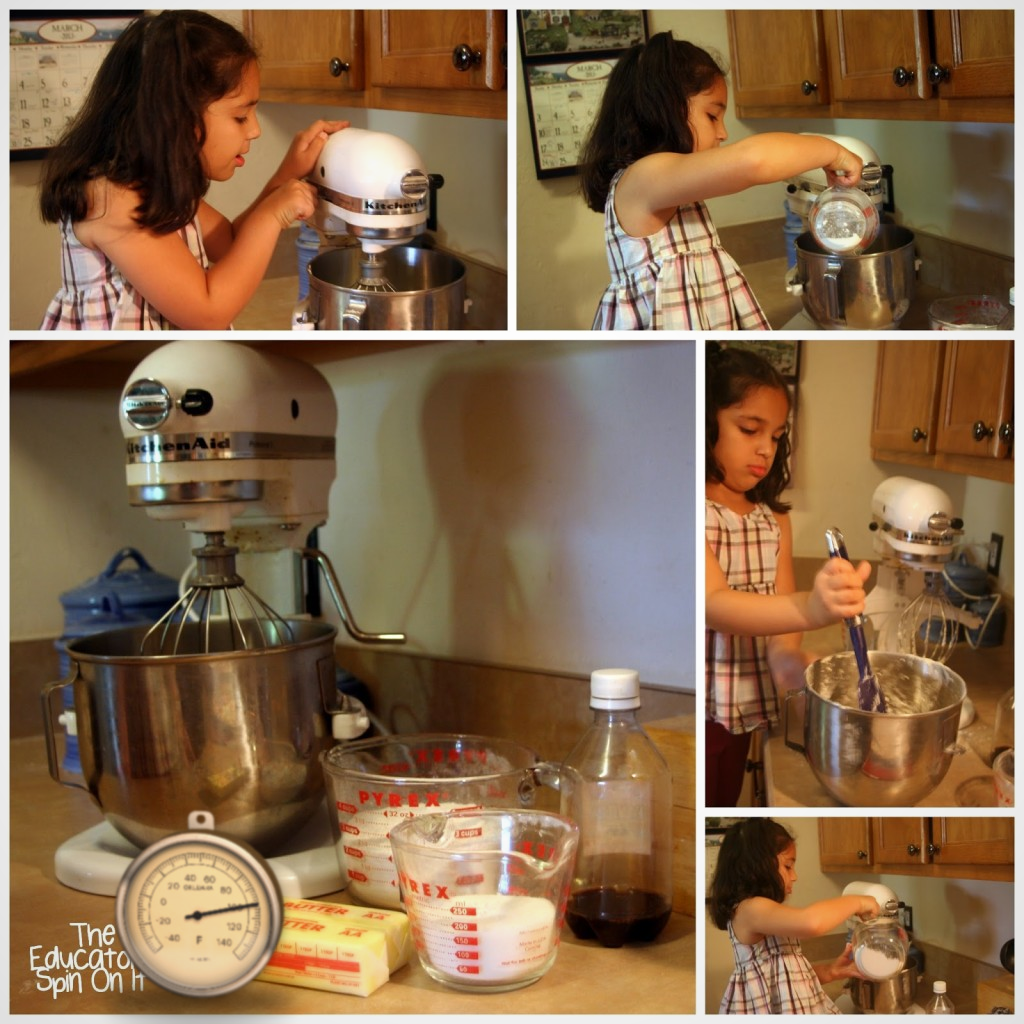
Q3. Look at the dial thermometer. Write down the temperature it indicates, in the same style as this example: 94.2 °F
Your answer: 100 °F
